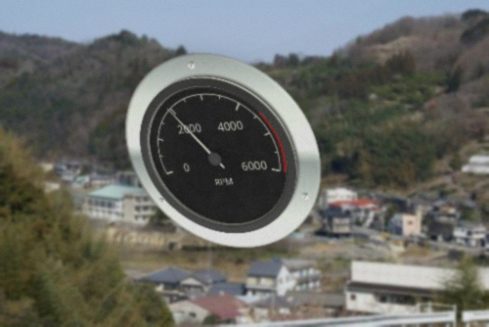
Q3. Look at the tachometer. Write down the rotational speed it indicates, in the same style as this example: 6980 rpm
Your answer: 2000 rpm
